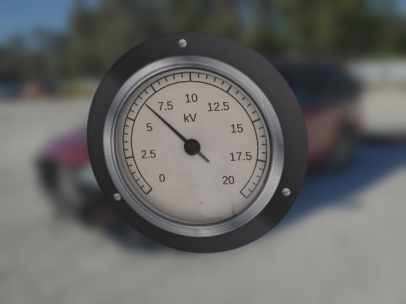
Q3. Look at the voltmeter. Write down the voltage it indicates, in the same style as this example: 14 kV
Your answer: 6.5 kV
